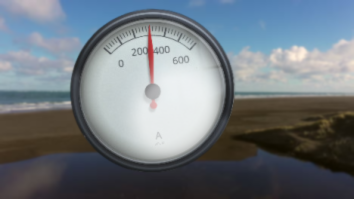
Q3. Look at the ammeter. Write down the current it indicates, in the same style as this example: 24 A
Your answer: 300 A
